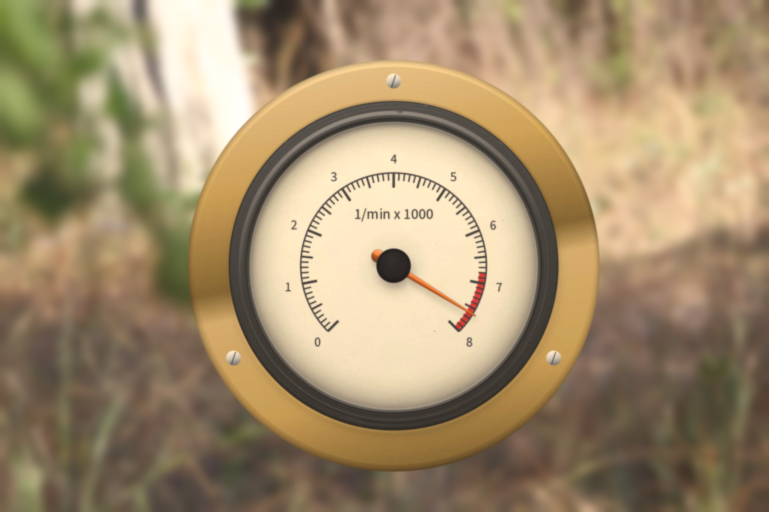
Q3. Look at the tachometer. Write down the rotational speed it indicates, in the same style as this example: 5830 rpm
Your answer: 7600 rpm
